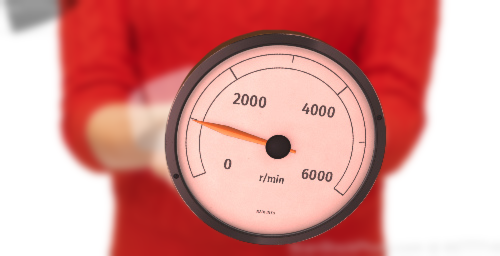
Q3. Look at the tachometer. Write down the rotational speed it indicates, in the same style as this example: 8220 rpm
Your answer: 1000 rpm
